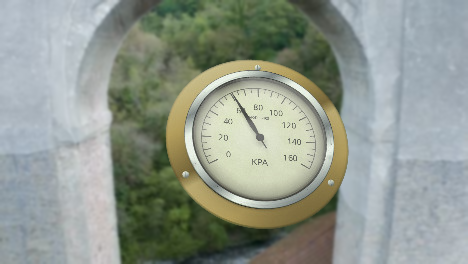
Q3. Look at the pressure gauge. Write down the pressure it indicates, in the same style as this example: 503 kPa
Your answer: 60 kPa
